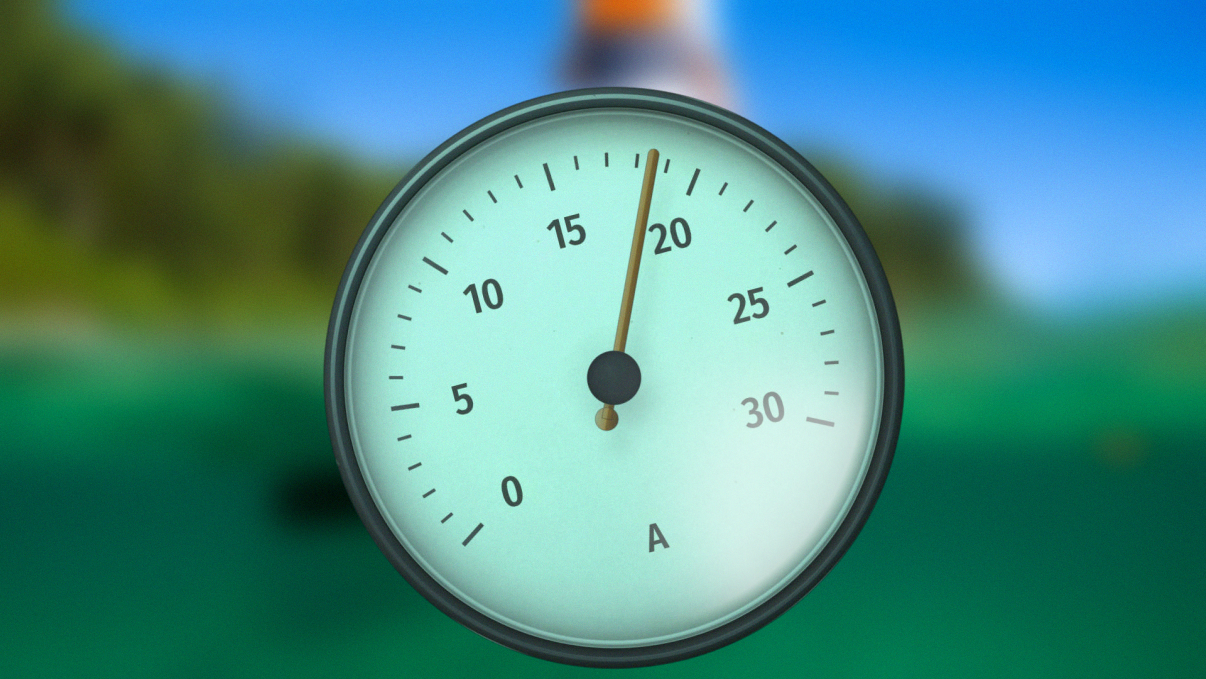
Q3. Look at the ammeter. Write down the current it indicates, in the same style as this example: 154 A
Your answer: 18.5 A
